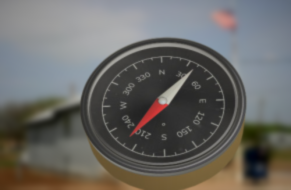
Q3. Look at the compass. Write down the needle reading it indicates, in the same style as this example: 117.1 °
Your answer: 220 °
